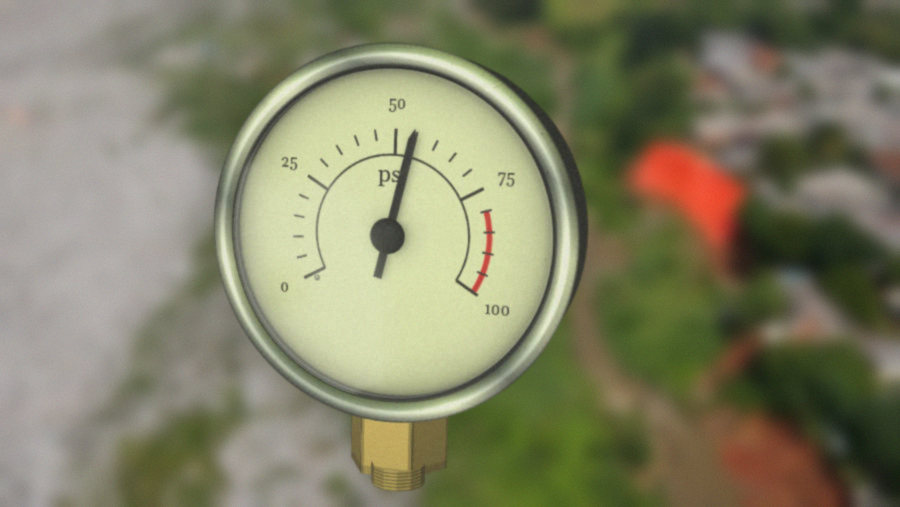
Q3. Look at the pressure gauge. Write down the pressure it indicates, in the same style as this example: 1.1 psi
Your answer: 55 psi
